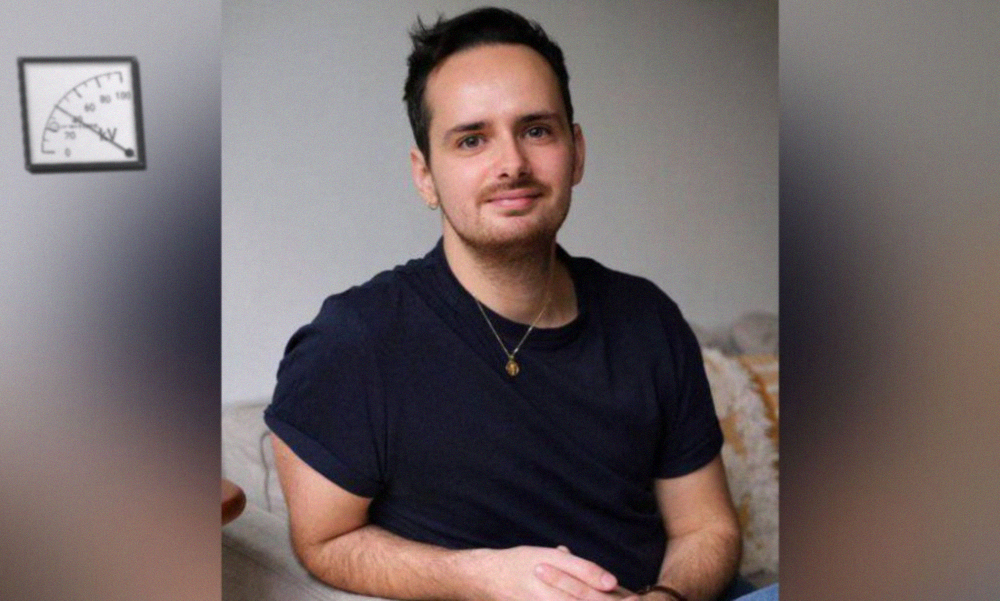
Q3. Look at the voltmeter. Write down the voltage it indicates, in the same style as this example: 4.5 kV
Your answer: 40 kV
